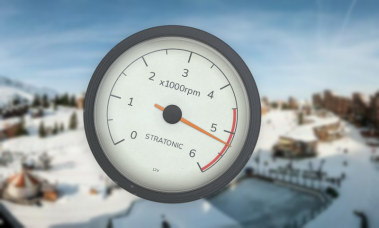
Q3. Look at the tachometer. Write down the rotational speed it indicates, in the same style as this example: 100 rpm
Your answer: 5250 rpm
